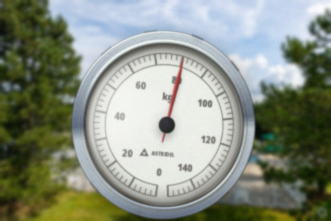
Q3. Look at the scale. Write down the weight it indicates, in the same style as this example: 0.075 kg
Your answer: 80 kg
